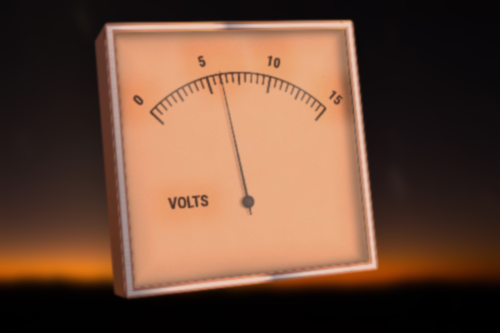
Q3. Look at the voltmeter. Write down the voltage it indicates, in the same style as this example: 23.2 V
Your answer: 6 V
